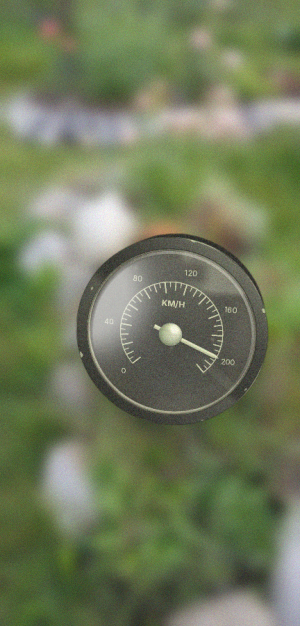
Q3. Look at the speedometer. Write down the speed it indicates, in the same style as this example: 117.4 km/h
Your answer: 200 km/h
